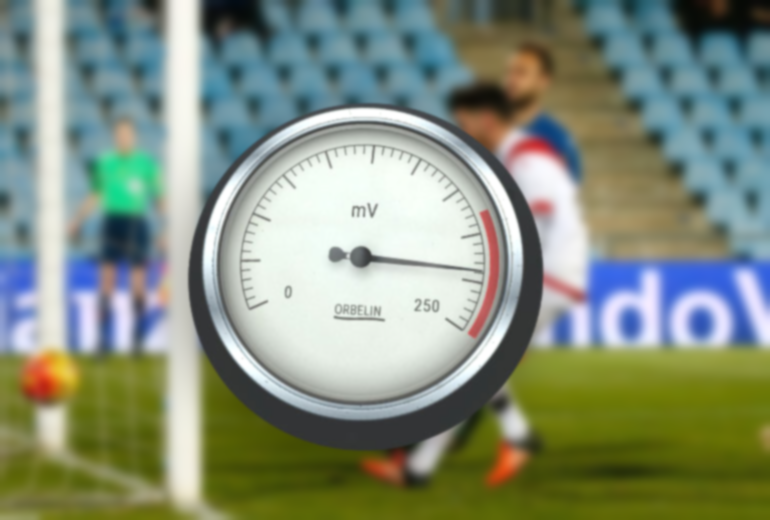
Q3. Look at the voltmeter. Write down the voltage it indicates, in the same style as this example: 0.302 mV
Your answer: 220 mV
